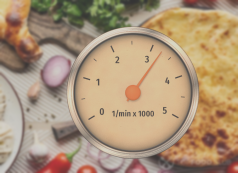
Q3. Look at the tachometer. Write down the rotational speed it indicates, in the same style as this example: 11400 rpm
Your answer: 3250 rpm
